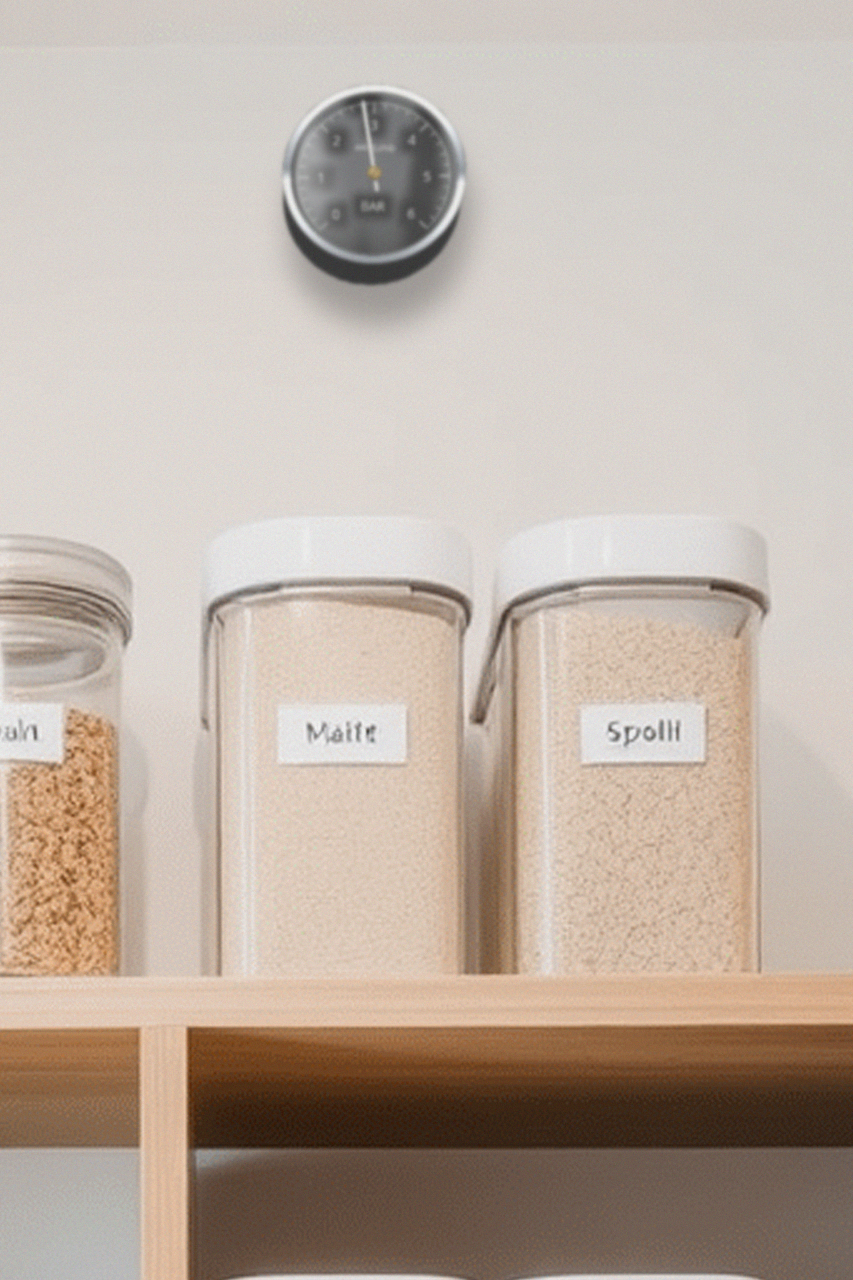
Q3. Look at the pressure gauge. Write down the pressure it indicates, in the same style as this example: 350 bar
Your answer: 2.8 bar
